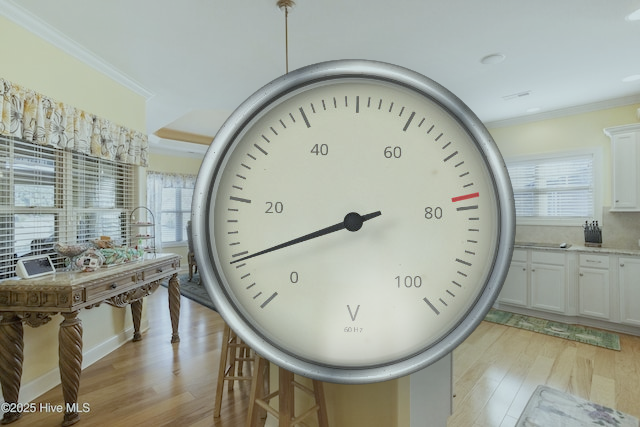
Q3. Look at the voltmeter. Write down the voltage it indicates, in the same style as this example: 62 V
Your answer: 9 V
